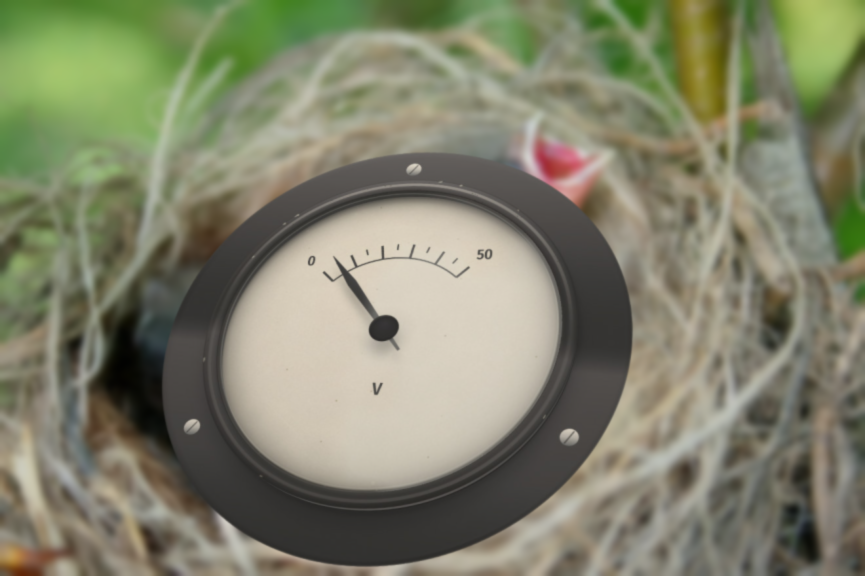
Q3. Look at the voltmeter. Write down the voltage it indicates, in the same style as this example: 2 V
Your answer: 5 V
